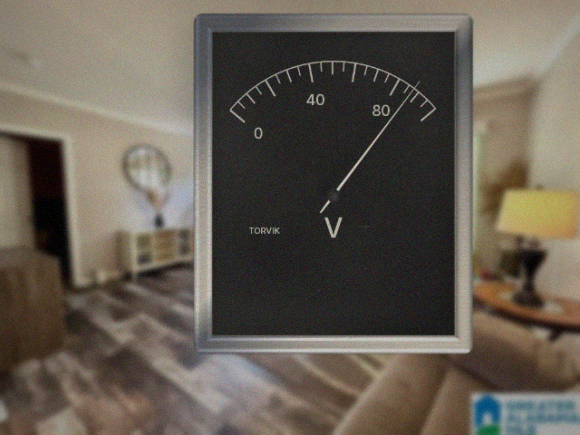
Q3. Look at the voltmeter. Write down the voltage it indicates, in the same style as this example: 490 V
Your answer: 87.5 V
